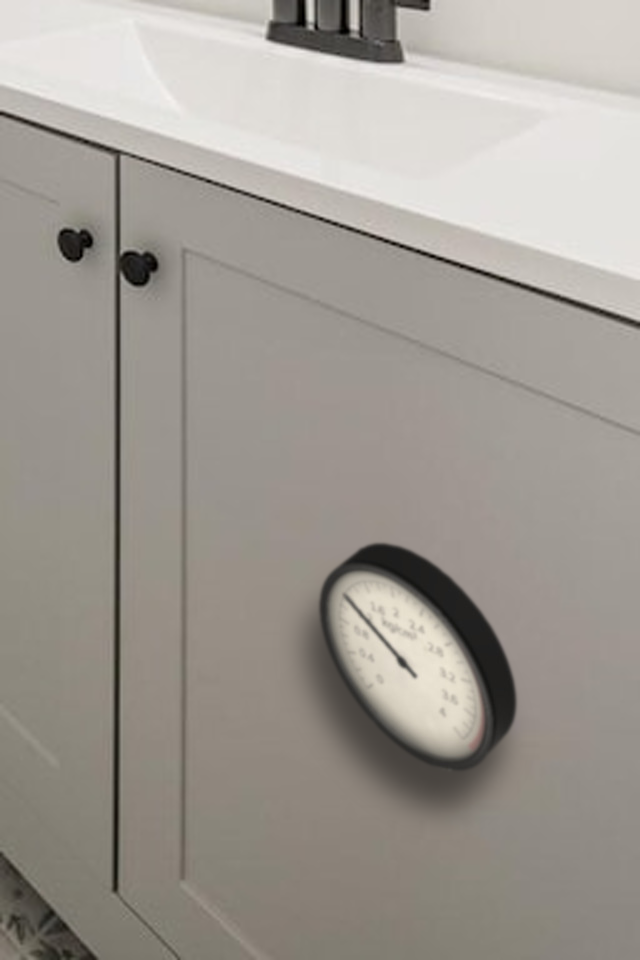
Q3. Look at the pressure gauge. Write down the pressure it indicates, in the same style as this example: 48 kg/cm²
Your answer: 1.2 kg/cm²
